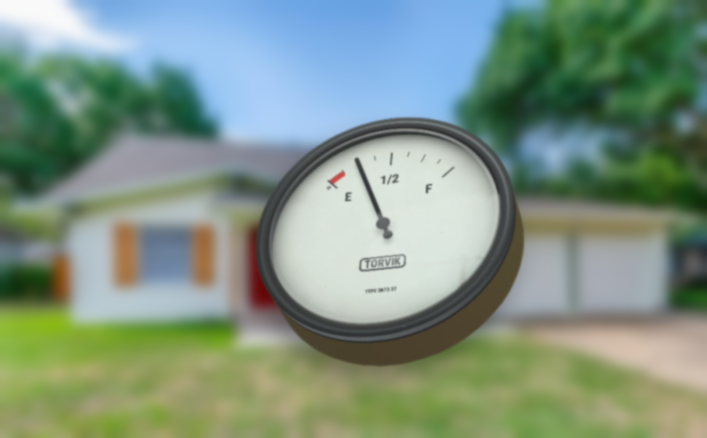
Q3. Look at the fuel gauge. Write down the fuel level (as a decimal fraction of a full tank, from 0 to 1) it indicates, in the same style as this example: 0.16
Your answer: 0.25
